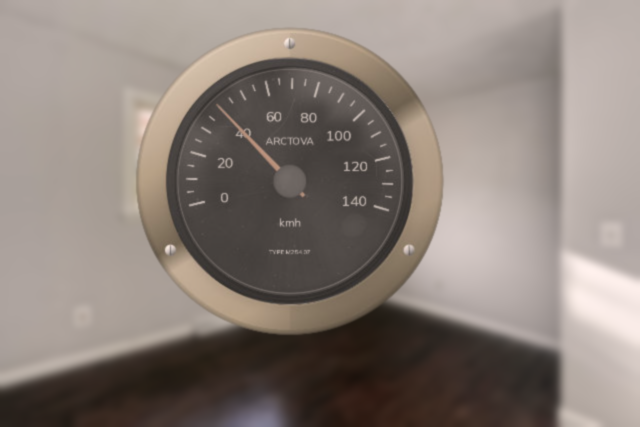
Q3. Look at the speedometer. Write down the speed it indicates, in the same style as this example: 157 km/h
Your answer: 40 km/h
